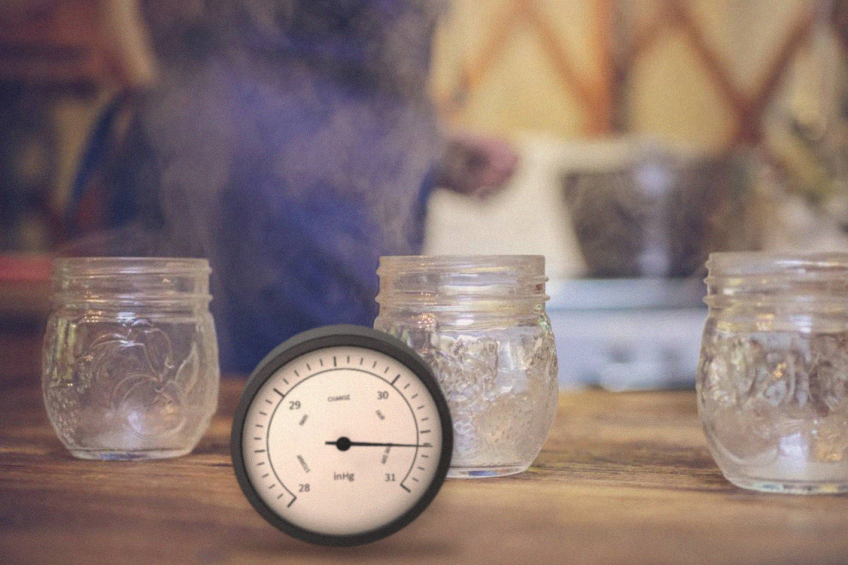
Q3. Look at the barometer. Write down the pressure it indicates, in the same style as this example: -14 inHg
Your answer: 30.6 inHg
